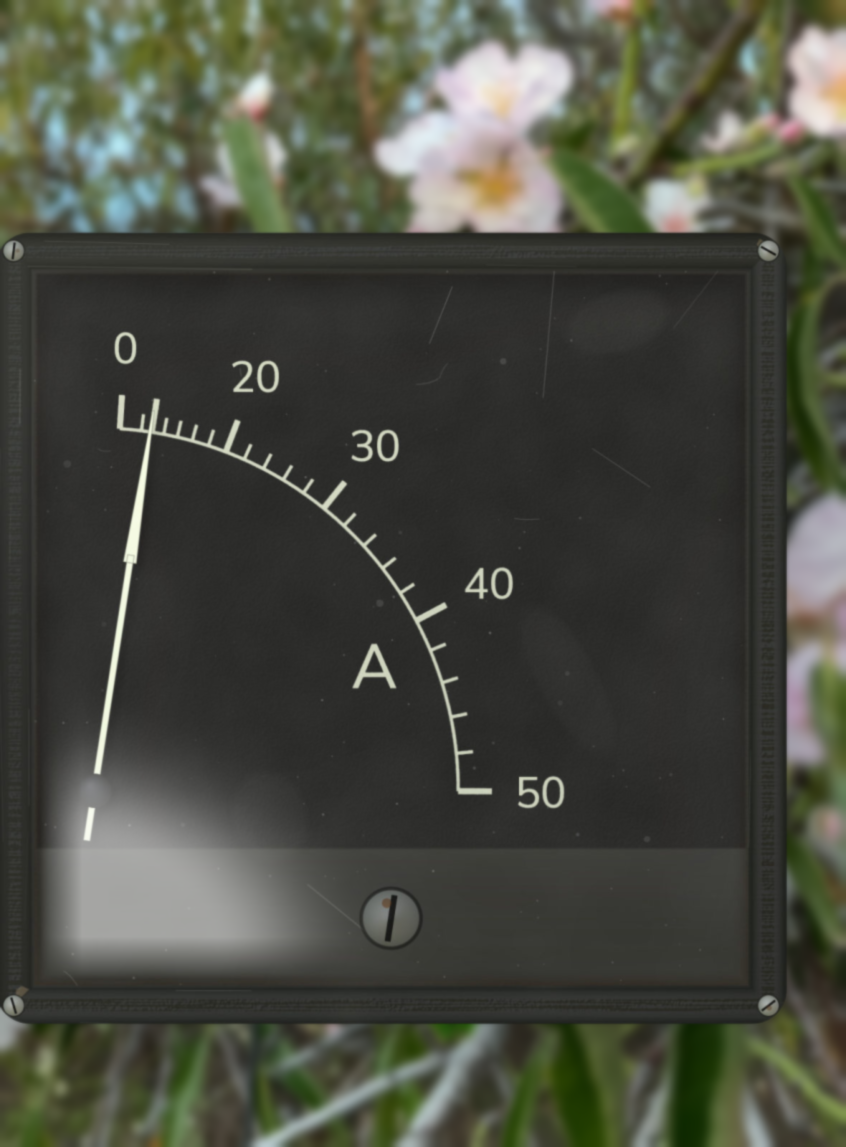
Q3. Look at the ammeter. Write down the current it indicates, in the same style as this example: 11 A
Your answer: 10 A
